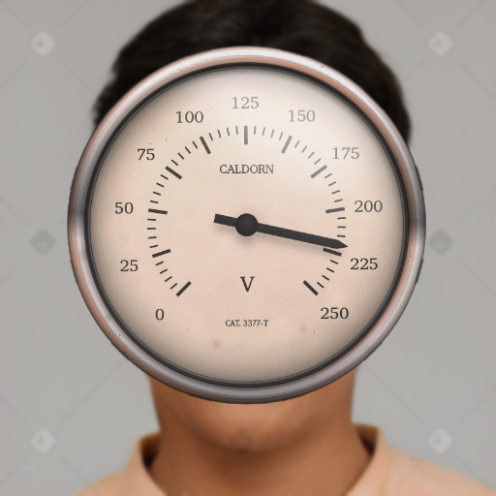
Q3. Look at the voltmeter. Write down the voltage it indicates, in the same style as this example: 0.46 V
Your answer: 220 V
